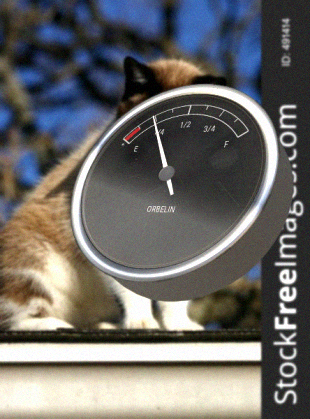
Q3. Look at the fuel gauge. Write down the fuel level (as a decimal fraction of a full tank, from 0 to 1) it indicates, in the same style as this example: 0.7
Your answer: 0.25
